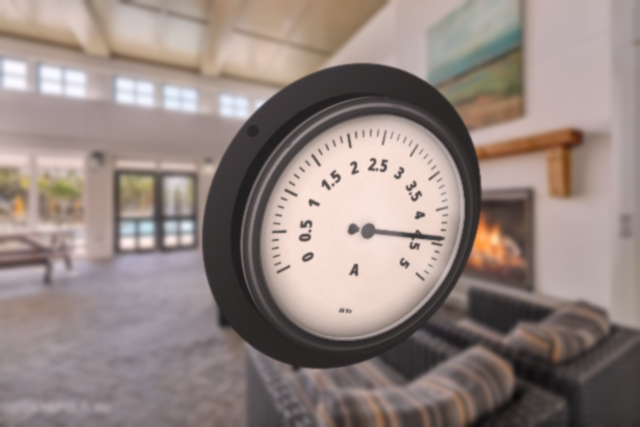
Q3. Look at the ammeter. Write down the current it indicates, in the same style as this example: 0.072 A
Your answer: 4.4 A
